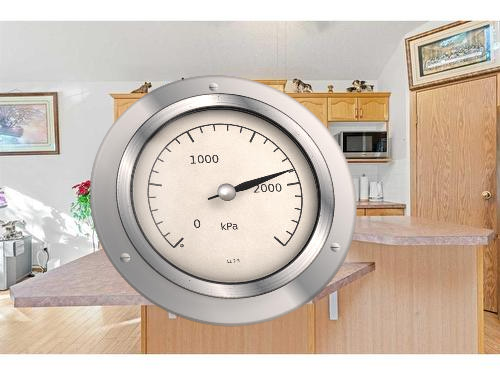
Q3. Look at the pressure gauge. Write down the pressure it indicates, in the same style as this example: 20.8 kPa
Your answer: 1900 kPa
